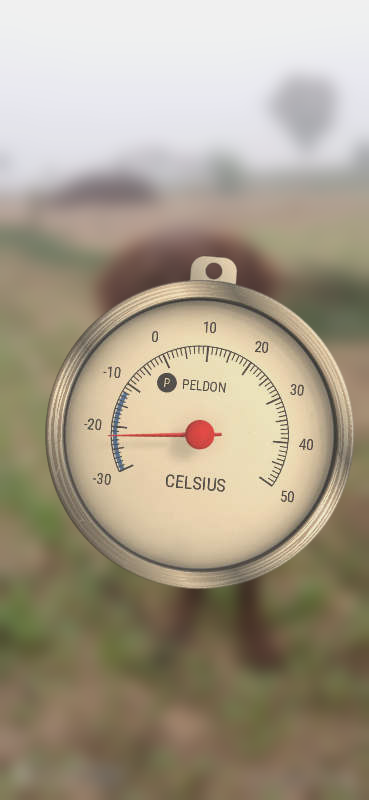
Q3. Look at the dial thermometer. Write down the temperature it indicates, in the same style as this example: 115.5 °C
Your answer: -22 °C
